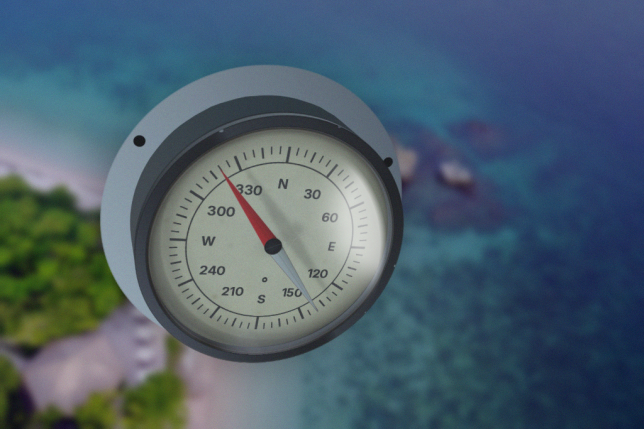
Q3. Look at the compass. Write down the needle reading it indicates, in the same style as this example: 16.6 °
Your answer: 320 °
